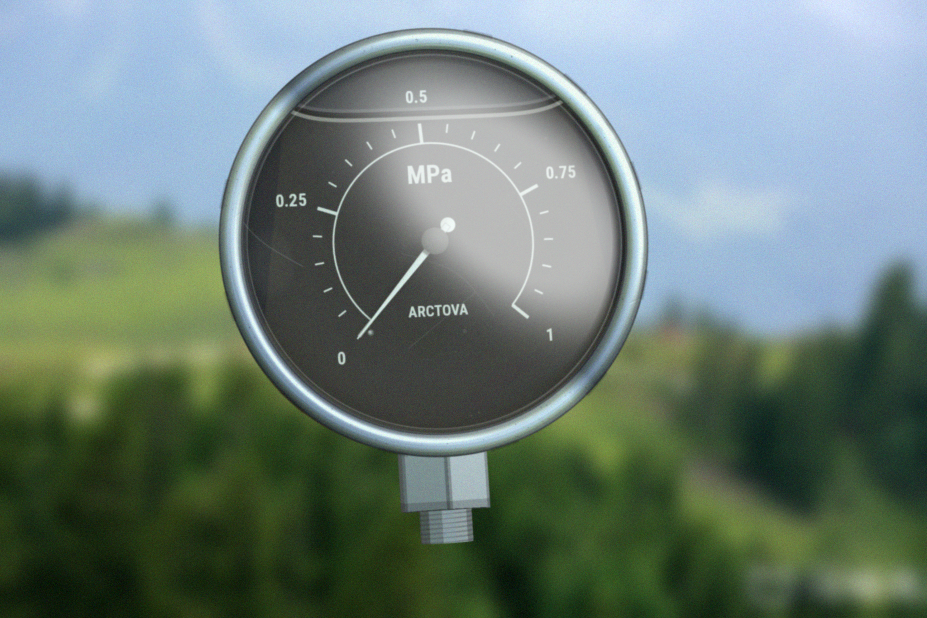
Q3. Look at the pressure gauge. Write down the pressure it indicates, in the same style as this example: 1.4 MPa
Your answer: 0 MPa
